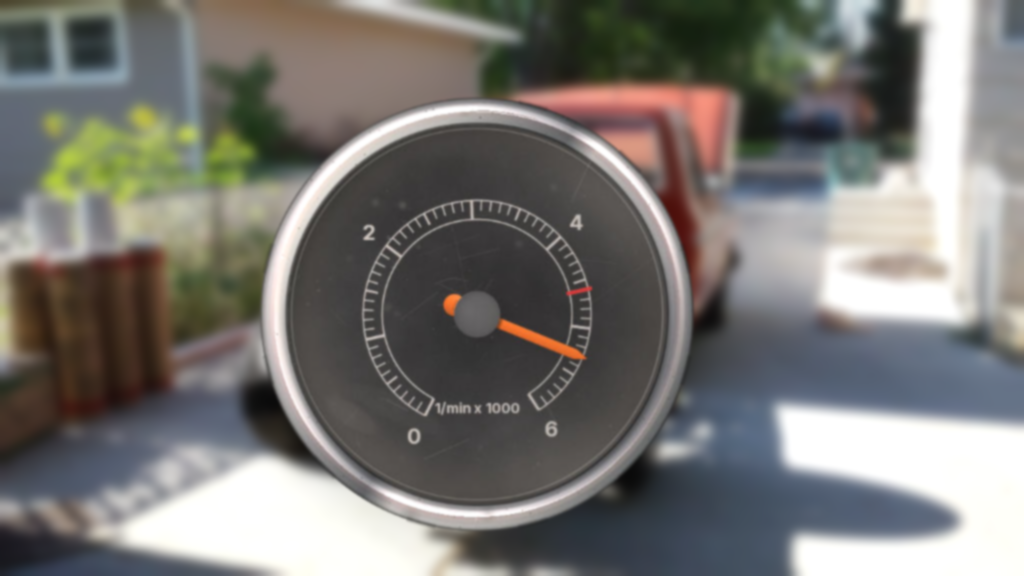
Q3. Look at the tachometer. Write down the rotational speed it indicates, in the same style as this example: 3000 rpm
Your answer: 5300 rpm
